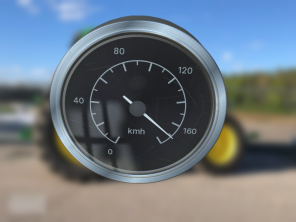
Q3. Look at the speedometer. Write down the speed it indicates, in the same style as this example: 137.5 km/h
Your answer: 170 km/h
